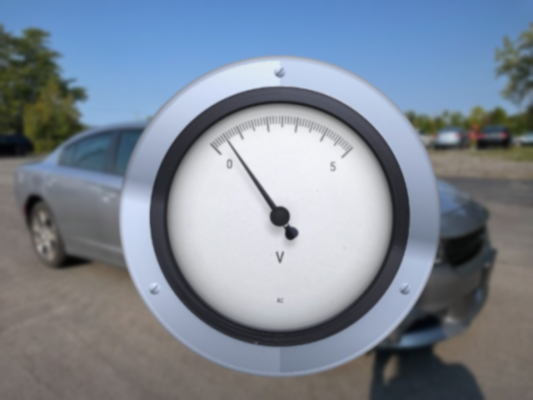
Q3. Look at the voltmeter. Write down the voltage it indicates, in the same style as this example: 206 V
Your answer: 0.5 V
